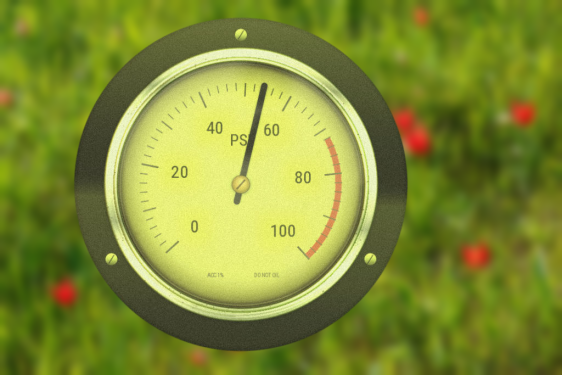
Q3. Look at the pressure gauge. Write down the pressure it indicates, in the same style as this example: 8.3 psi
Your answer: 54 psi
